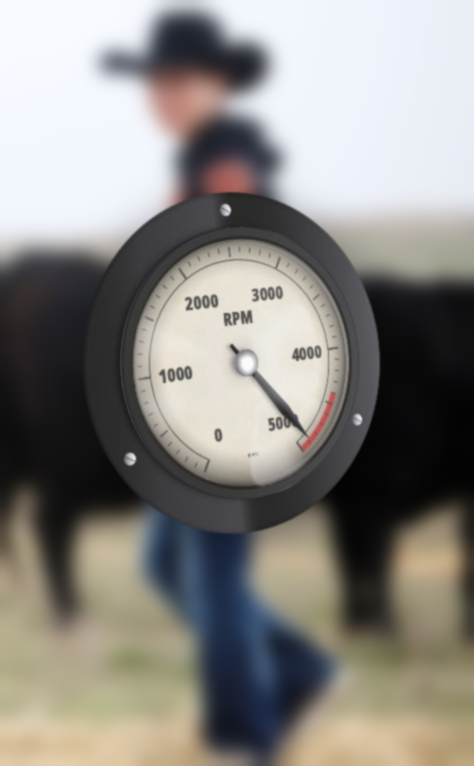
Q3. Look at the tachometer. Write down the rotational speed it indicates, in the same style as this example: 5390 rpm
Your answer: 4900 rpm
